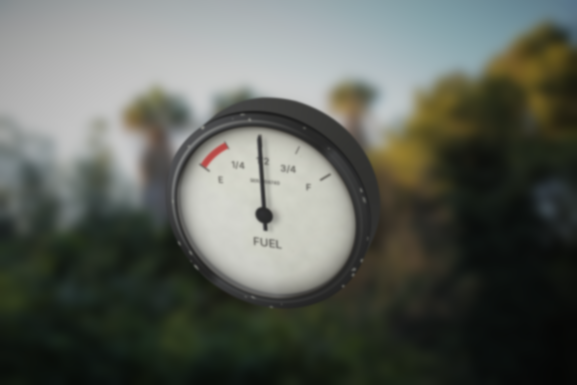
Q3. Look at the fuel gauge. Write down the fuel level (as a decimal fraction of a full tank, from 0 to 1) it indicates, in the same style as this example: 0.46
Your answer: 0.5
